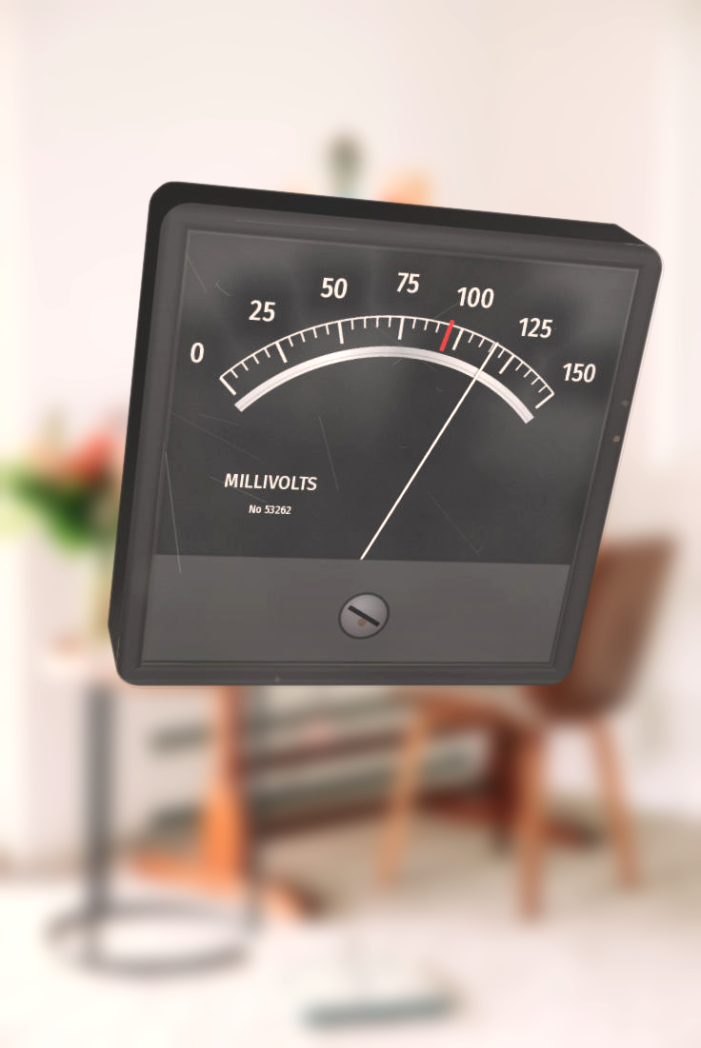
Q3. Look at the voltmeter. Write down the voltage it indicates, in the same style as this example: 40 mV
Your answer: 115 mV
